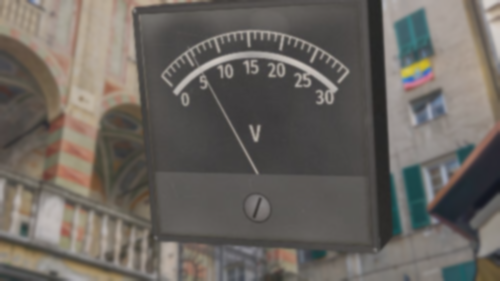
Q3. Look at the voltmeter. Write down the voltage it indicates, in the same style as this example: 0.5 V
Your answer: 6 V
